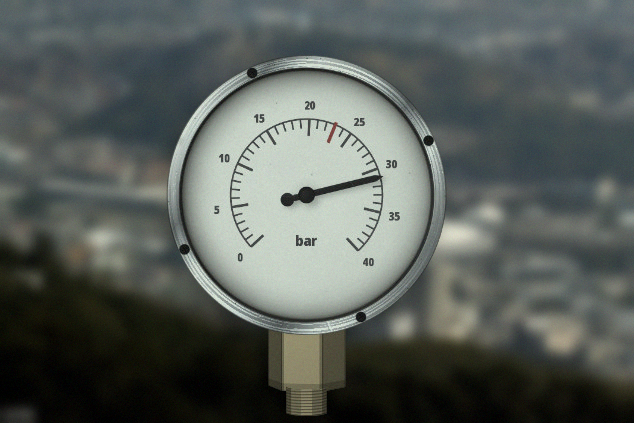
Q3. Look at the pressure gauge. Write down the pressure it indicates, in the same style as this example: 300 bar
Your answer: 31 bar
